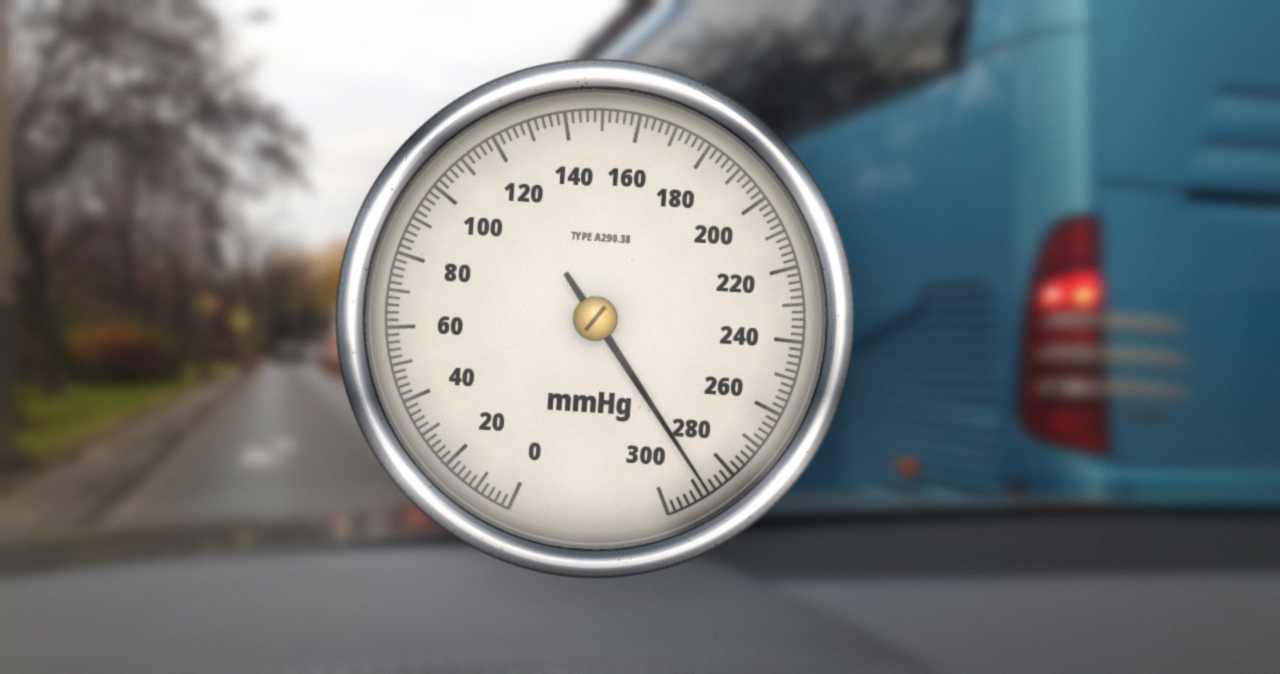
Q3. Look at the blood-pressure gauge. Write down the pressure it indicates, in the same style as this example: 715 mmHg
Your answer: 288 mmHg
